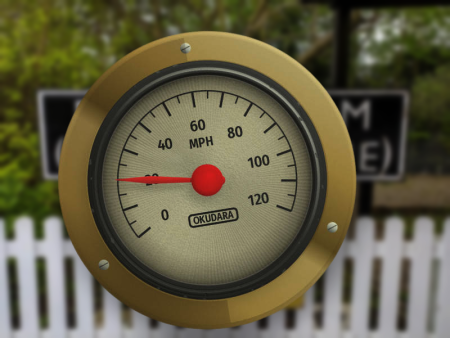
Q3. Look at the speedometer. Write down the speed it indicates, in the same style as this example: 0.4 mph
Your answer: 20 mph
